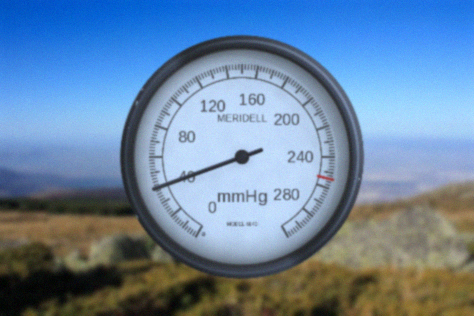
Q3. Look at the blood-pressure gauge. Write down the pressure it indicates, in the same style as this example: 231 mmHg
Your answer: 40 mmHg
